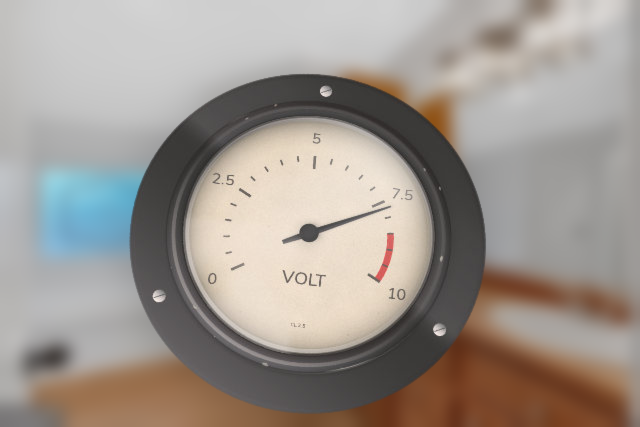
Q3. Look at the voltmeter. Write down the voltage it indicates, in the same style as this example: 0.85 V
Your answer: 7.75 V
